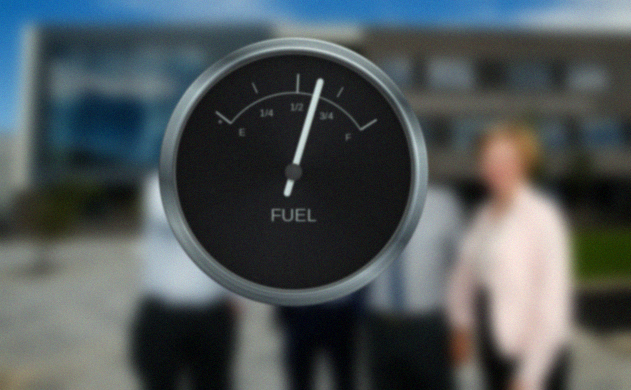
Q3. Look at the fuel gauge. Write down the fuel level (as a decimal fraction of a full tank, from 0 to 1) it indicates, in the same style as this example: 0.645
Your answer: 0.625
